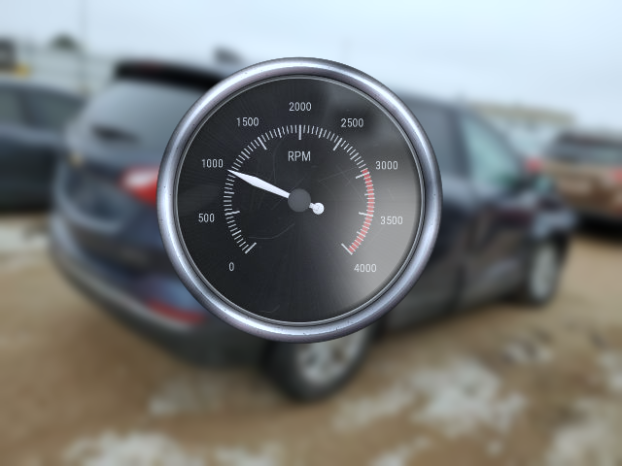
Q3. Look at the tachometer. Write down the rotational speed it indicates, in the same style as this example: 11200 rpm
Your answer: 1000 rpm
